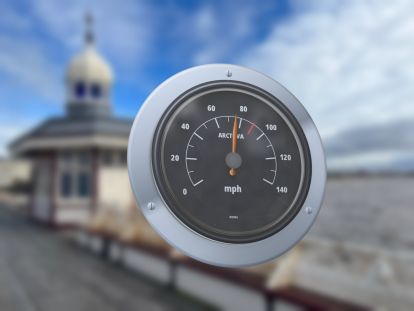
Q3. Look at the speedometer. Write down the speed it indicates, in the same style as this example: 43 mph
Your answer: 75 mph
